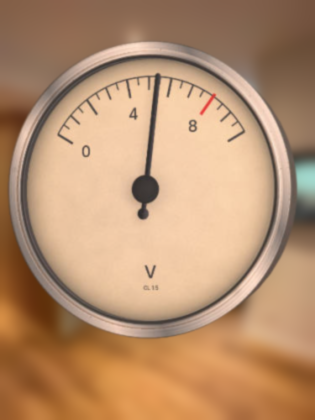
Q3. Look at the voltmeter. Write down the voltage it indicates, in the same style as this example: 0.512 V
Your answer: 5.5 V
